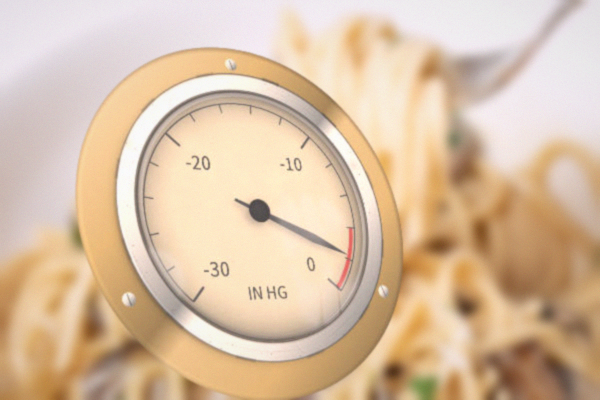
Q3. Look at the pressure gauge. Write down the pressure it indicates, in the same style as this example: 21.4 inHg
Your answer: -2 inHg
